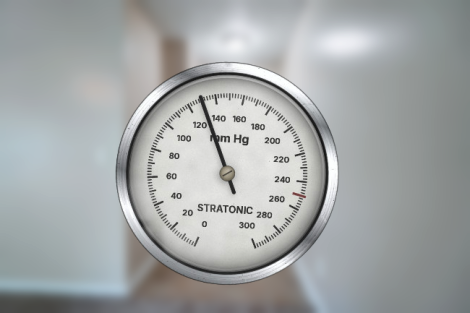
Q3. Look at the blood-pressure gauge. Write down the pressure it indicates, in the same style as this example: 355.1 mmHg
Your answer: 130 mmHg
